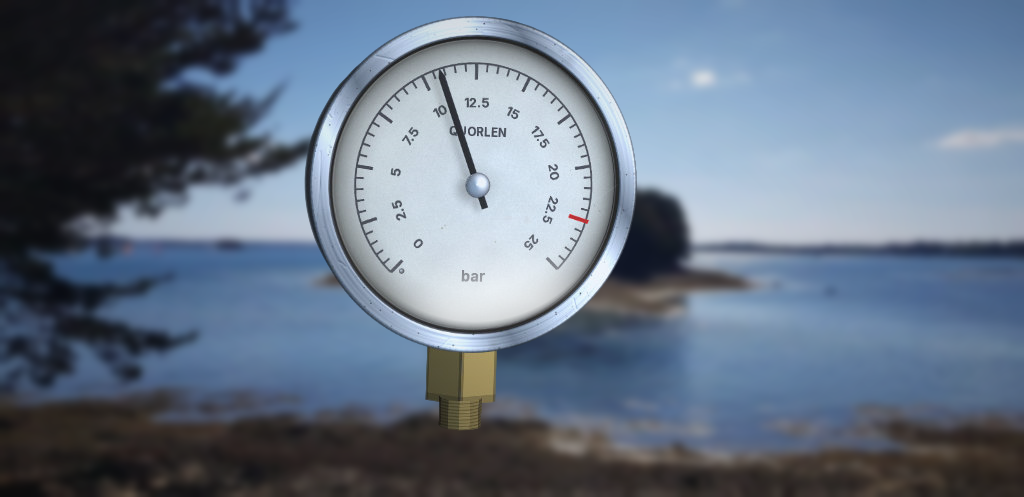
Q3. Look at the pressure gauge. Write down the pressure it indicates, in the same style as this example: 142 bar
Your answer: 10.75 bar
